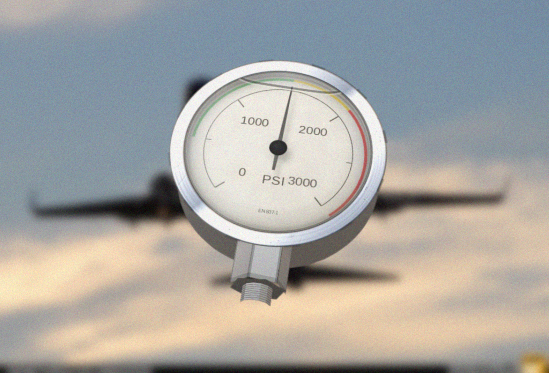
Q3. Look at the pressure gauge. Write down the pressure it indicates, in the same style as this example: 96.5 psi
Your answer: 1500 psi
